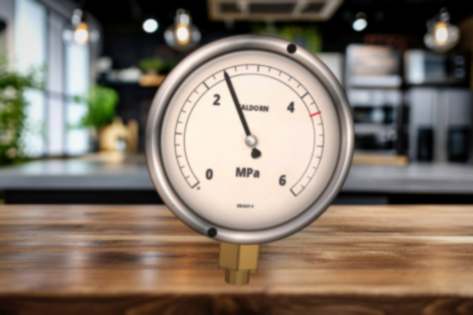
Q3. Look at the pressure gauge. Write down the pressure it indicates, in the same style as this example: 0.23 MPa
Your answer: 2.4 MPa
